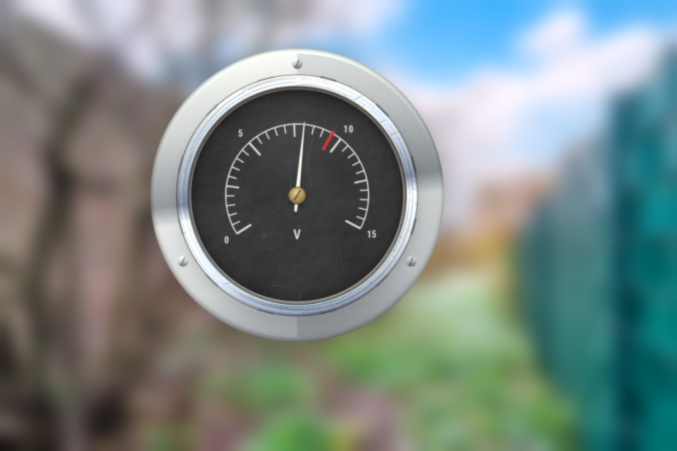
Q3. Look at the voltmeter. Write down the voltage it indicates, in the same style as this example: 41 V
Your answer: 8 V
